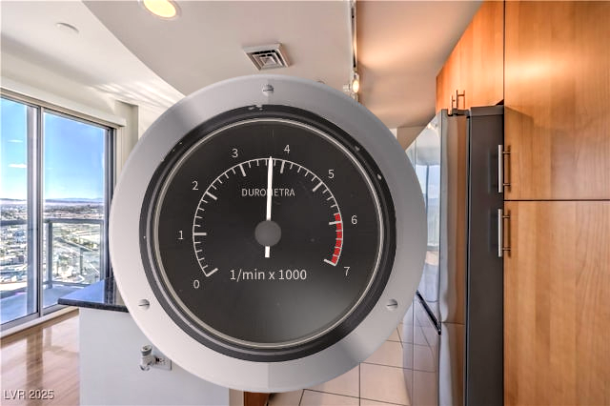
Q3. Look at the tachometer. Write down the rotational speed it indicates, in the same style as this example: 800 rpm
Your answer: 3700 rpm
